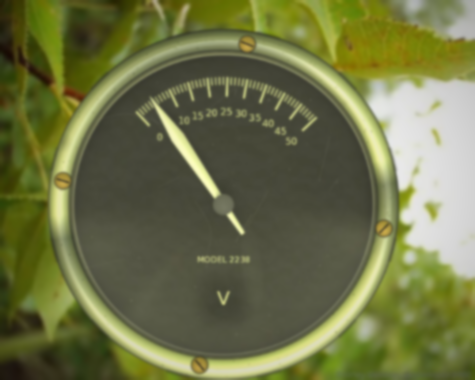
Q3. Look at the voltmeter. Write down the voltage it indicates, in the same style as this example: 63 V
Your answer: 5 V
